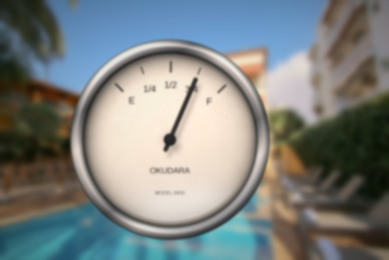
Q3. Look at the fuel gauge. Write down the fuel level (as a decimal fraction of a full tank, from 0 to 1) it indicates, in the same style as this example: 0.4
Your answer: 0.75
